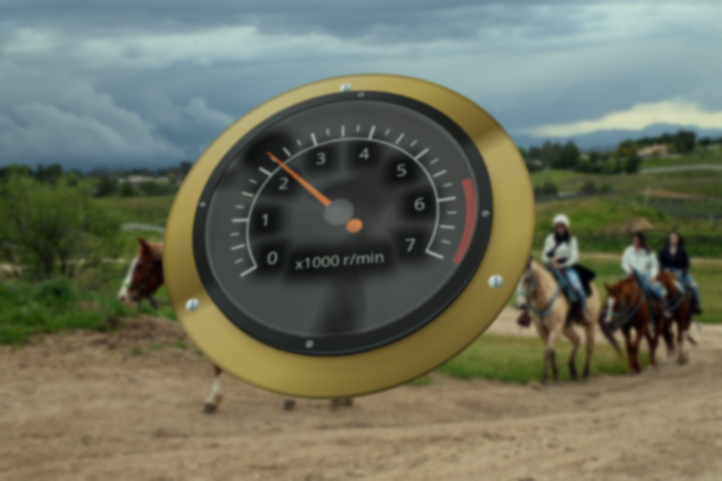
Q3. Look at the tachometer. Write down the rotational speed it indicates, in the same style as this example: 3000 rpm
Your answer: 2250 rpm
